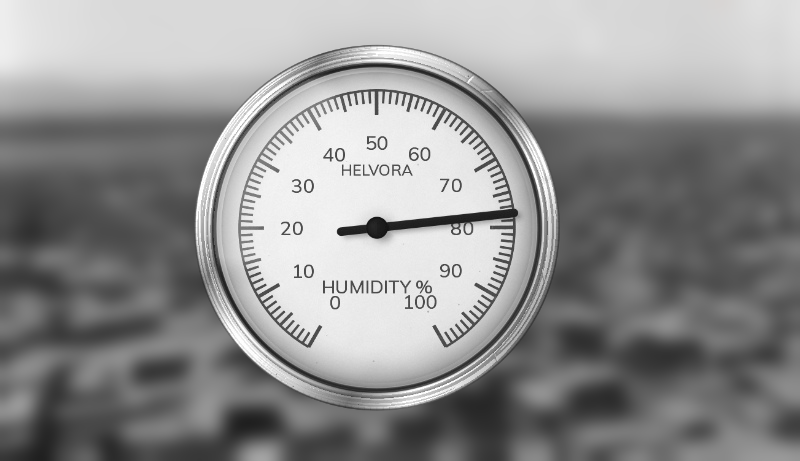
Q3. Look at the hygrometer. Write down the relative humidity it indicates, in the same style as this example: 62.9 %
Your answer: 78 %
